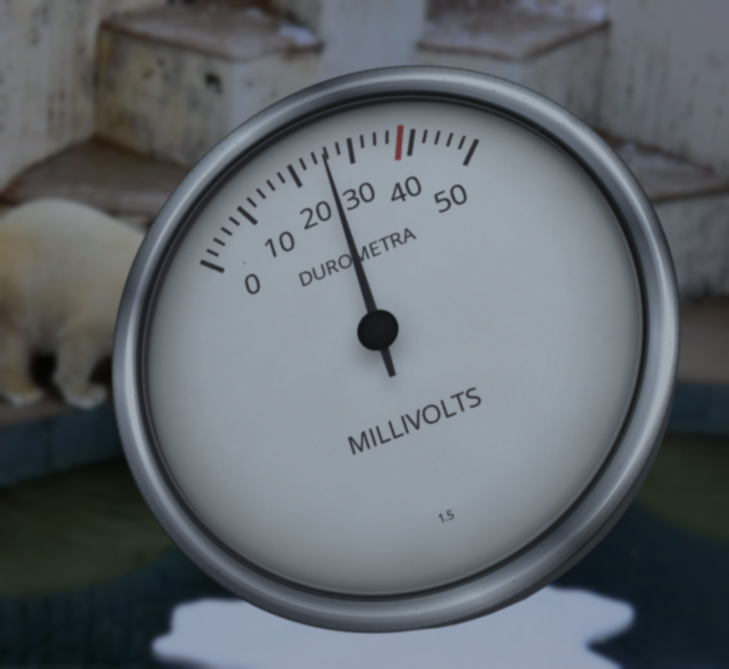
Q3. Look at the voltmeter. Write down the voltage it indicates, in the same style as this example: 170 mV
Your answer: 26 mV
